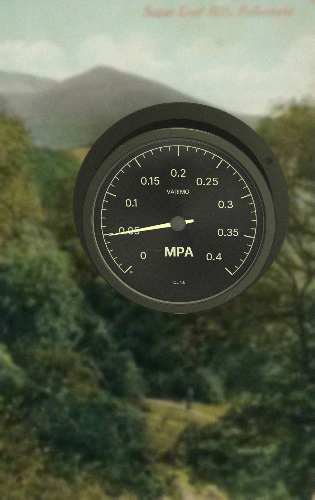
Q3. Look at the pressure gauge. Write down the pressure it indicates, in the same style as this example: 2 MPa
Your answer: 0.05 MPa
